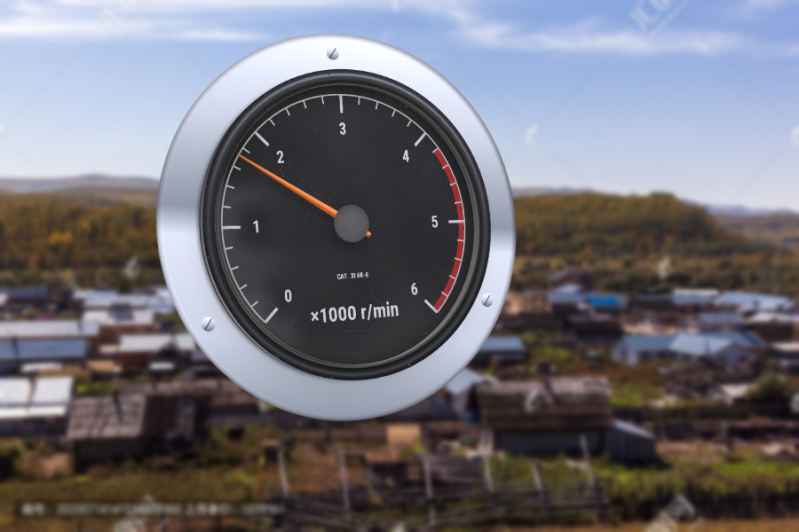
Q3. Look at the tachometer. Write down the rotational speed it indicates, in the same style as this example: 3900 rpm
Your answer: 1700 rpm
